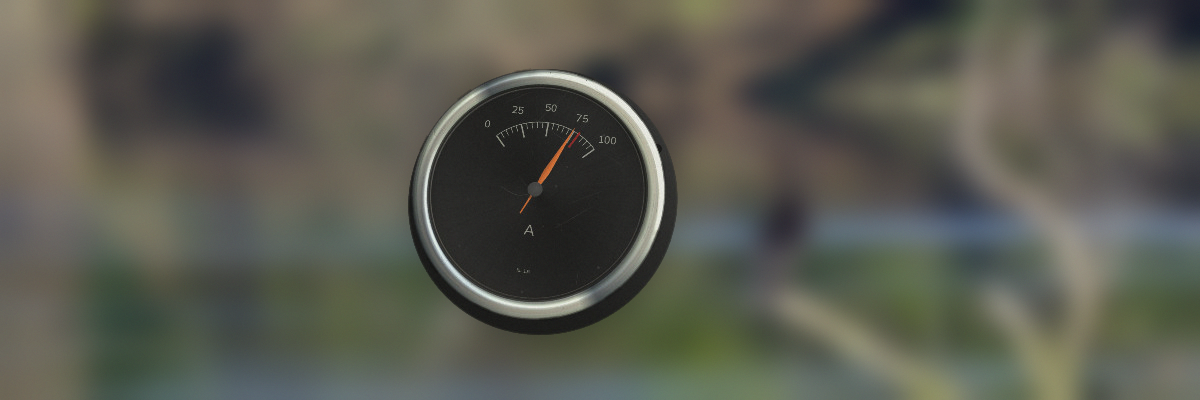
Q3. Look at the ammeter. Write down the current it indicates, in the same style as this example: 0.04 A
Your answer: 75 A
